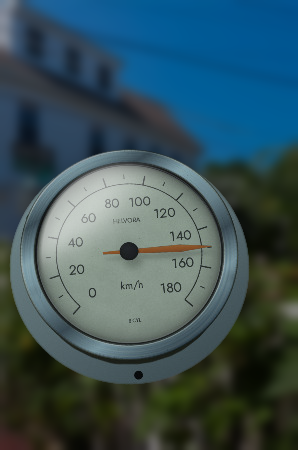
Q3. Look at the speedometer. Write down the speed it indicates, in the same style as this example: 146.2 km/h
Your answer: 150 km/h
